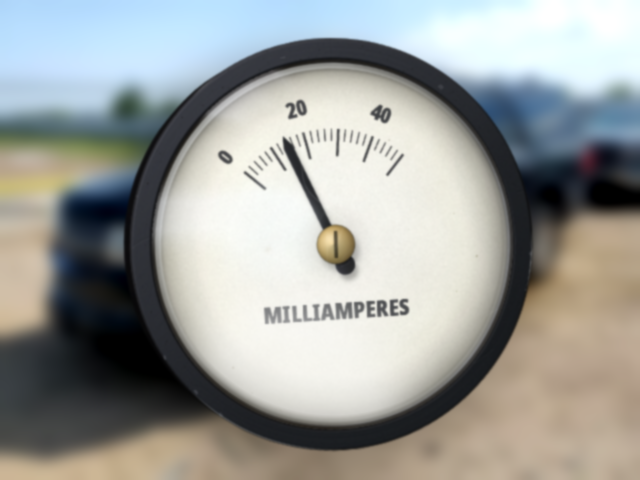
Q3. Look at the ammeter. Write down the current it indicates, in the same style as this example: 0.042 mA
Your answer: 14 mA
